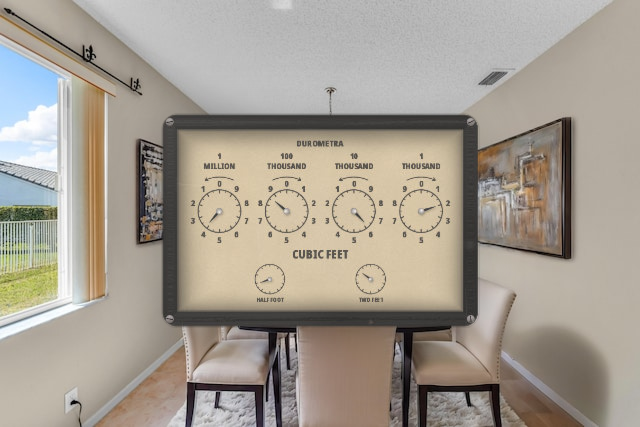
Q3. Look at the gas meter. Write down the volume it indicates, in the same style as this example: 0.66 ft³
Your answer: 386200 ft³
